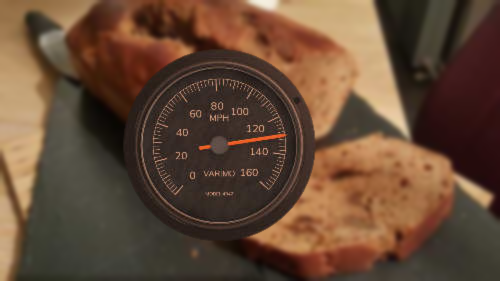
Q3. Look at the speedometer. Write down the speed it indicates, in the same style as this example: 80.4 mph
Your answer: 130 mph
